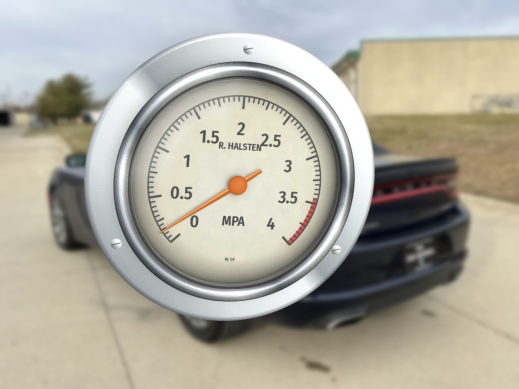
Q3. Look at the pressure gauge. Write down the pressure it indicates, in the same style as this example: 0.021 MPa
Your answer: 0.15 MPa
